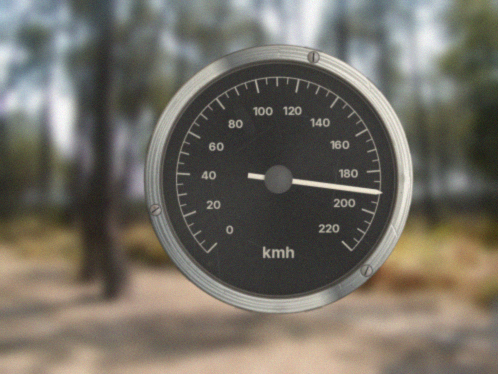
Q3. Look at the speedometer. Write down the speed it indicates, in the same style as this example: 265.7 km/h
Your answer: 190 km/h
